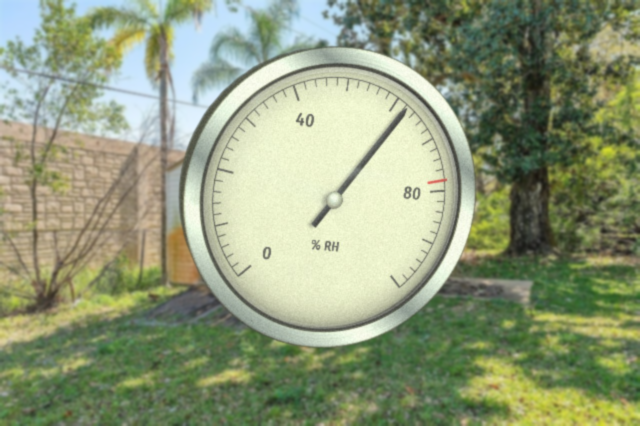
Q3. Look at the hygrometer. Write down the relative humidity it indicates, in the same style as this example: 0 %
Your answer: 62 %
